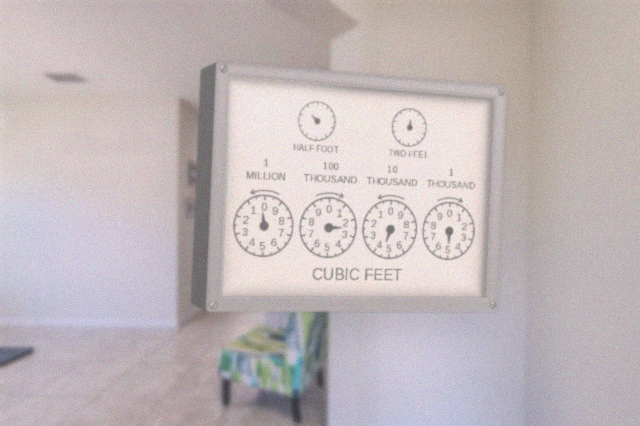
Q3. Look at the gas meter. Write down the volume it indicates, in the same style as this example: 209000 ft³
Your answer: 24500 ft³
